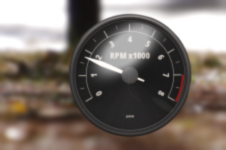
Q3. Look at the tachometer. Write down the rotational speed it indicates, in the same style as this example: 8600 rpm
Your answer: 1750 rpm
